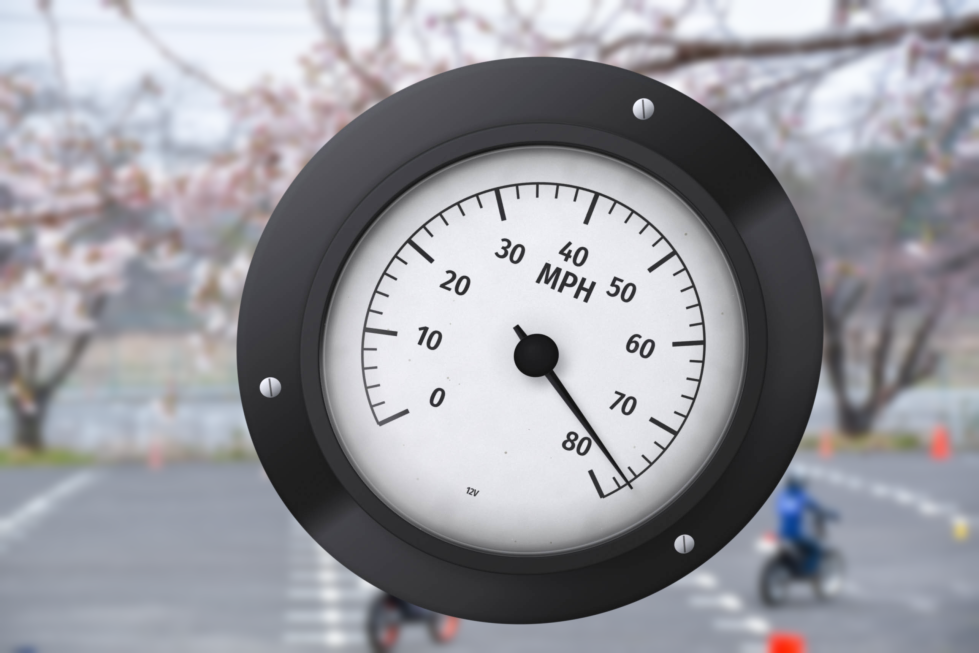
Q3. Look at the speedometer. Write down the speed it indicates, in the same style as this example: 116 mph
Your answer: 77 mph
